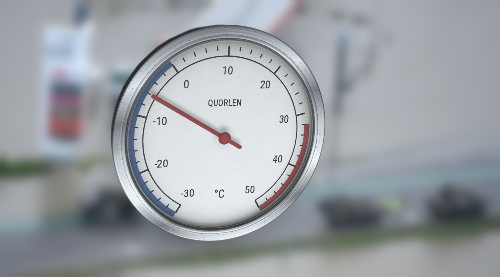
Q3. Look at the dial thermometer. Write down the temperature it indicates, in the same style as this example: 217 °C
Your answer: -6 °C
